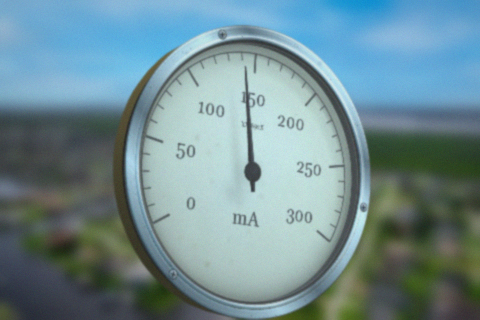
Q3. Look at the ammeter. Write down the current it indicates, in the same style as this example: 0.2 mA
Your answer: 140 mA
